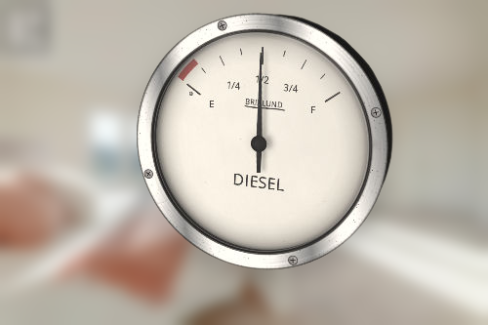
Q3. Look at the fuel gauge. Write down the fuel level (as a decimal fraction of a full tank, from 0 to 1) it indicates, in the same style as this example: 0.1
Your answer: 0.5
